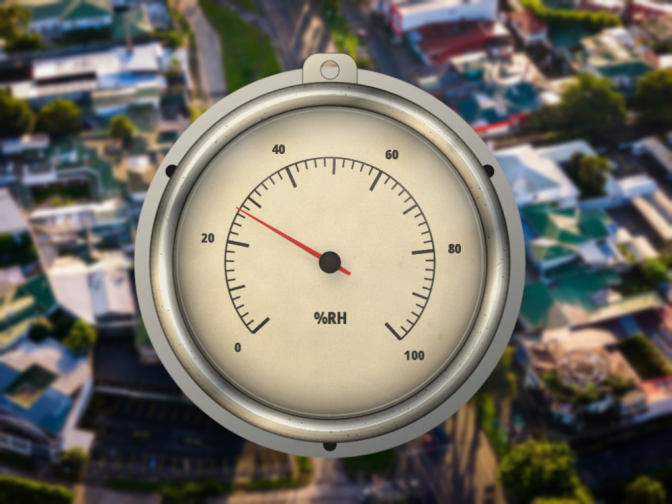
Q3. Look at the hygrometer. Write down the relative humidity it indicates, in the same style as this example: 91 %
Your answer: 27 %
